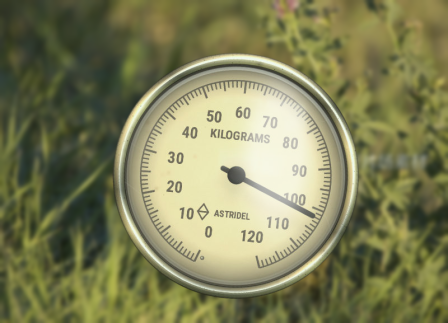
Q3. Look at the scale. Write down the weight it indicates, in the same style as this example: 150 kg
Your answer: 102 kg
